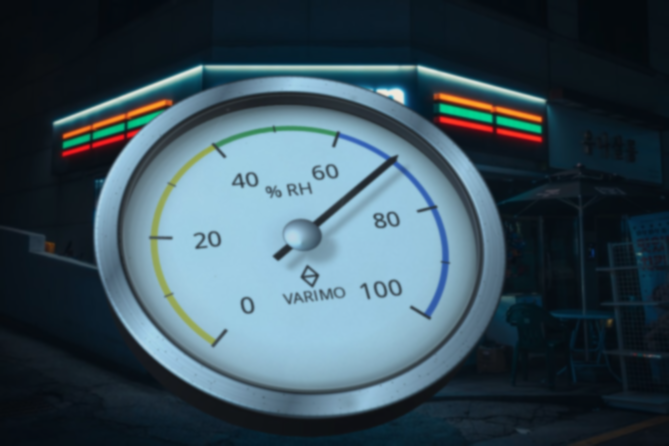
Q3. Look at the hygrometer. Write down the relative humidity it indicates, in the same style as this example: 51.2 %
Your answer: 70 %
